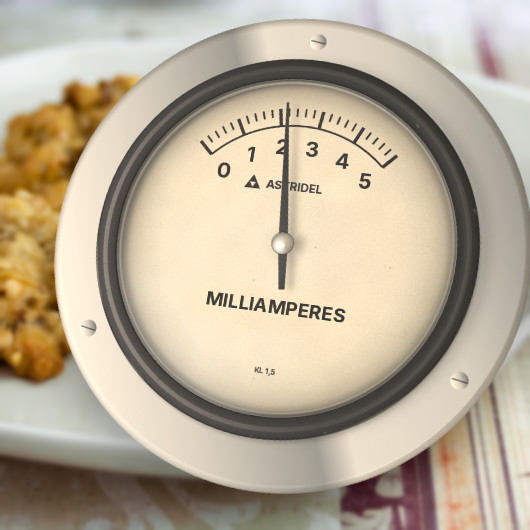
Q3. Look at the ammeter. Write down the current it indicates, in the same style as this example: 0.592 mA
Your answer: 2.2 mA
